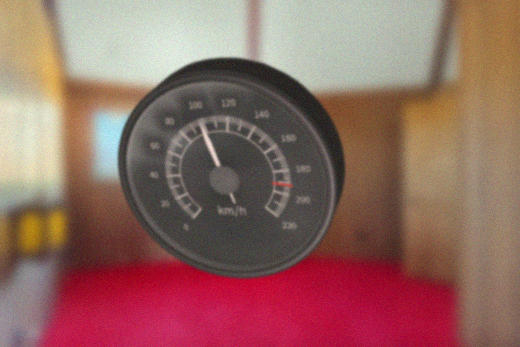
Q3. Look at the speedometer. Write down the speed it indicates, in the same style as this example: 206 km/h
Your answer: 100 km/h
